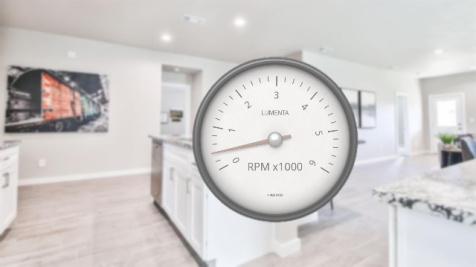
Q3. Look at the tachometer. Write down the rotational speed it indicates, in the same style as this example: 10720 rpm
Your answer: 400 rpm
